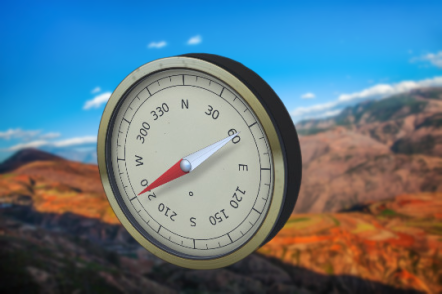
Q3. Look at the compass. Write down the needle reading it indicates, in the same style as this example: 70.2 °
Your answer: 240 °
